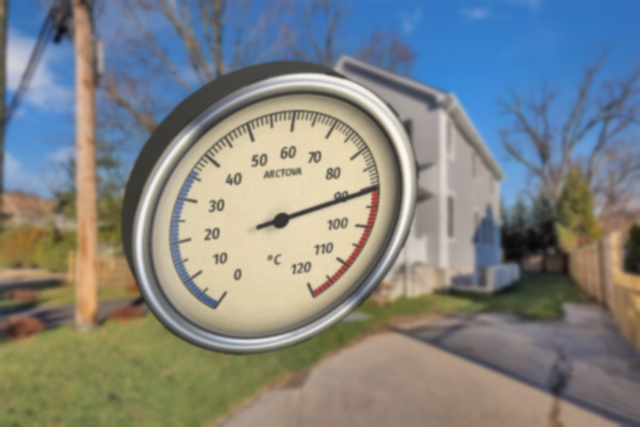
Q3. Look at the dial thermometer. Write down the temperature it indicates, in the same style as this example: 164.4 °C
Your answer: 90 °C
